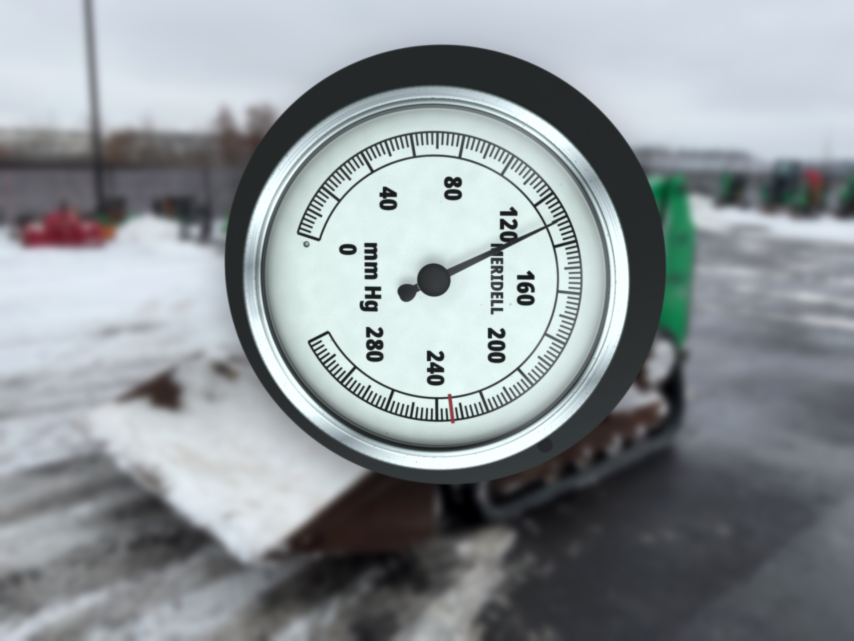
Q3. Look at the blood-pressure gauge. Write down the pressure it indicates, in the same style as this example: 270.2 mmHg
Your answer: 130 mmHg
